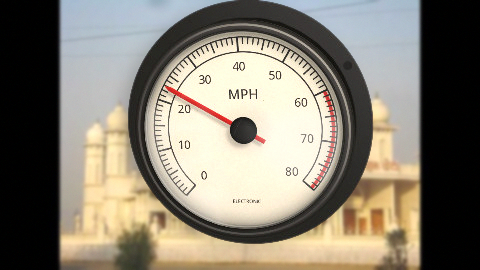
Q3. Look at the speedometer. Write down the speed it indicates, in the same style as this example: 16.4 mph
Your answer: 23 mph
